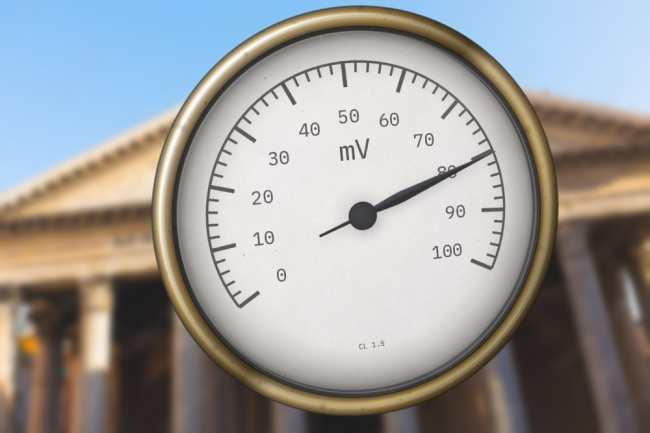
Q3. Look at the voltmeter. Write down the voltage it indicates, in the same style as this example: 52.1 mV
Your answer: 80 mV
